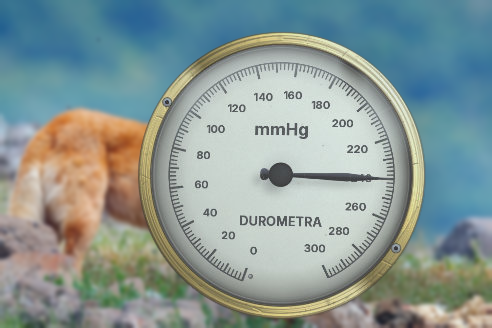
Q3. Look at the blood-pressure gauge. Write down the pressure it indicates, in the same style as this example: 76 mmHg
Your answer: 240 mmHg
